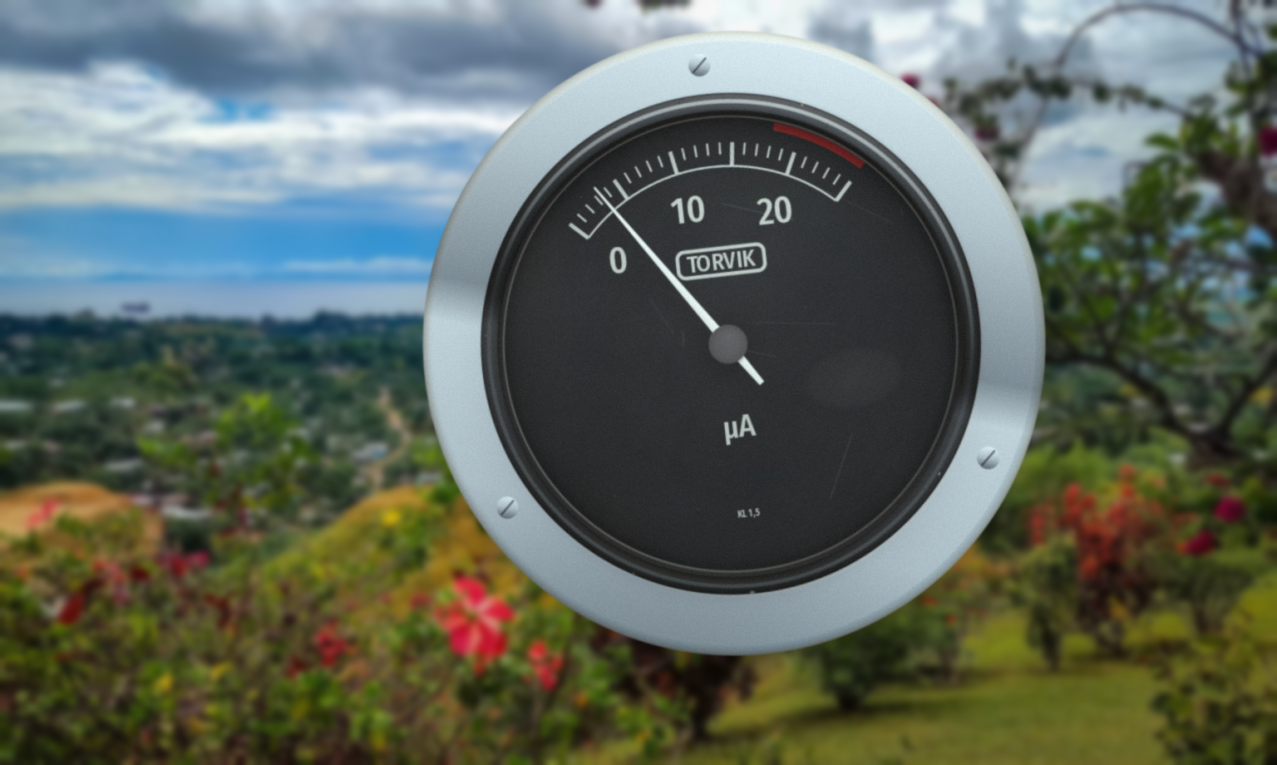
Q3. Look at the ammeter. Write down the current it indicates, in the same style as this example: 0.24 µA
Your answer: 3.5 µA
